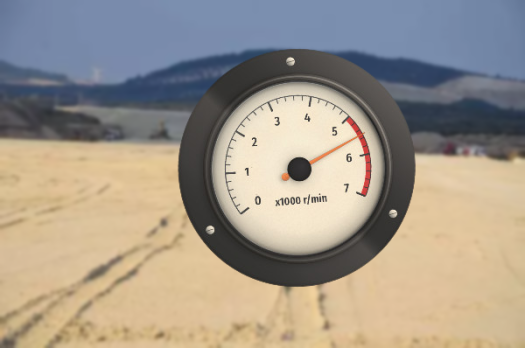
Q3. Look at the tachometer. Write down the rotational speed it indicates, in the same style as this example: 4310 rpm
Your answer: 5500 rpm
